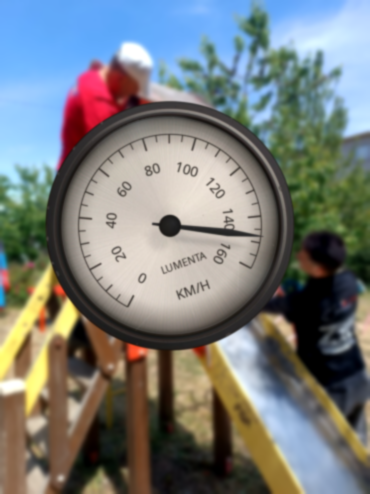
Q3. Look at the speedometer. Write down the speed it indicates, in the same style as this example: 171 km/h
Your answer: 147.5 km/h
